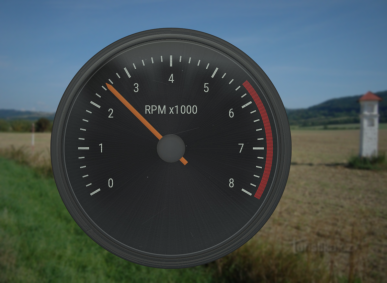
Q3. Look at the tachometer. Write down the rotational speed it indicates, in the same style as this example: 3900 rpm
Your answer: 2500 rpm
